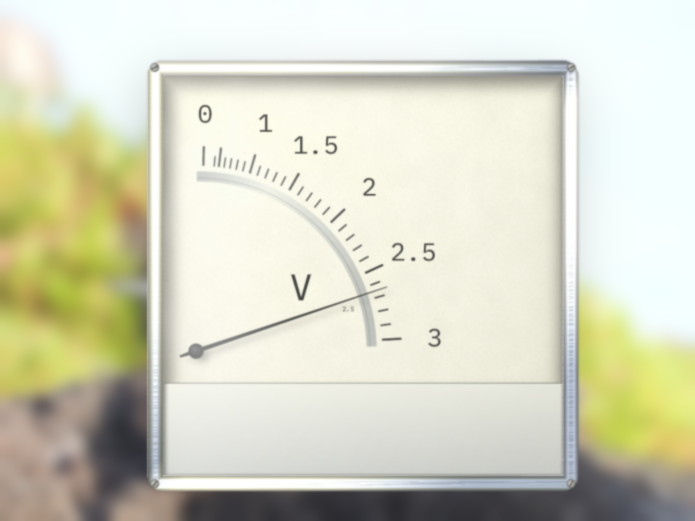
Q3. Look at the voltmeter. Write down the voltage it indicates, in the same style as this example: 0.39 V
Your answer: 2.65 V
